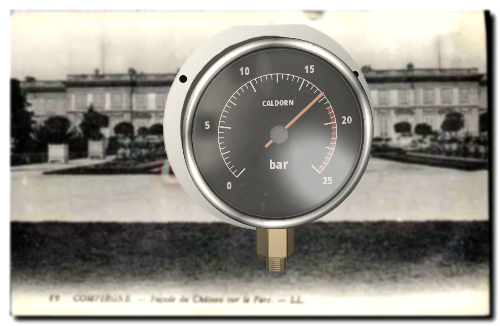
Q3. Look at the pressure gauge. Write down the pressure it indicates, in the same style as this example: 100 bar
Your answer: 17 bar
